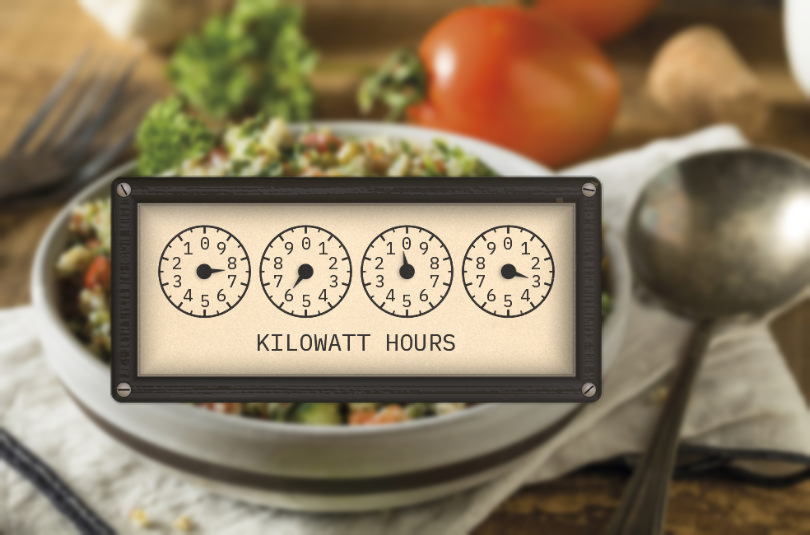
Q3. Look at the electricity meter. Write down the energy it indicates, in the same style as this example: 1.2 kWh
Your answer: 7603 kWh
